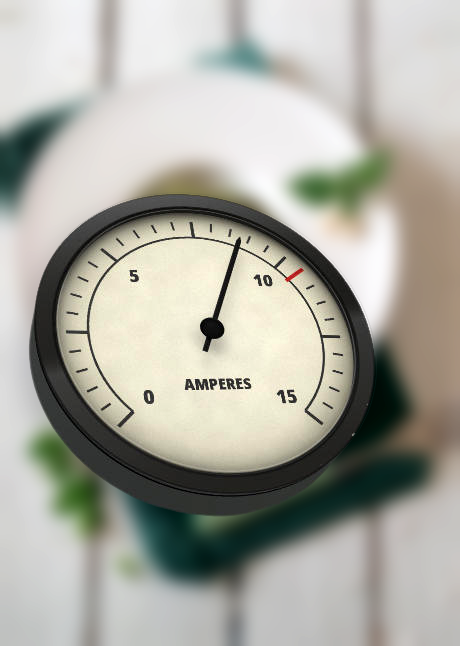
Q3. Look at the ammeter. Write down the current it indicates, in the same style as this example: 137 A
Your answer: 8.75 A
